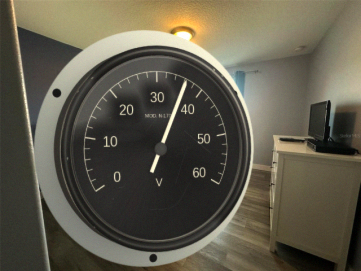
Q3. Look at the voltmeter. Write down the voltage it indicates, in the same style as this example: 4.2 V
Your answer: 36 V
